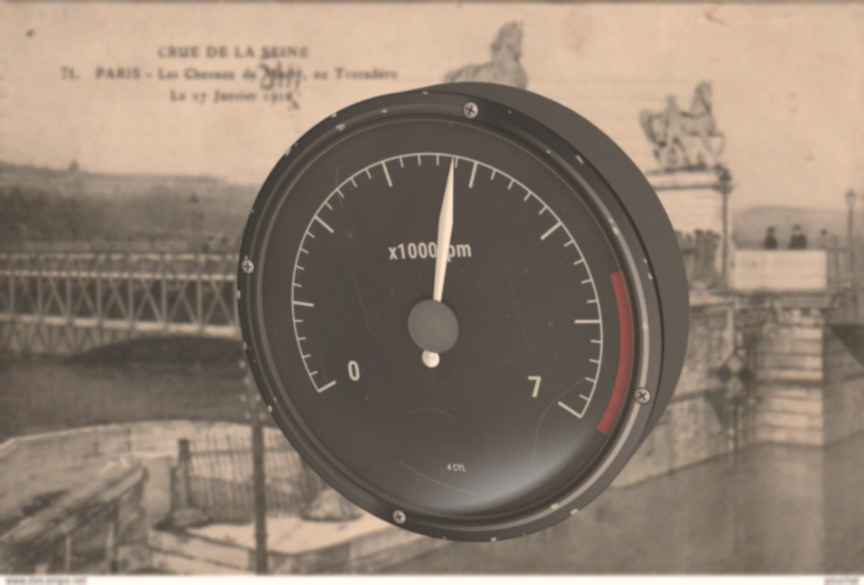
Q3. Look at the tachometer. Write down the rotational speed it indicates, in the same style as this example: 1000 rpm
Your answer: 3800 rpm
